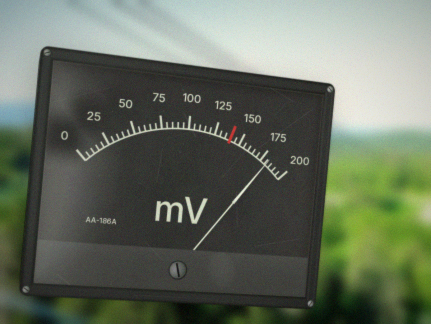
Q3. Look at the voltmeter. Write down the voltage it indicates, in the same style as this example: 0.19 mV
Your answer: 180 mV
